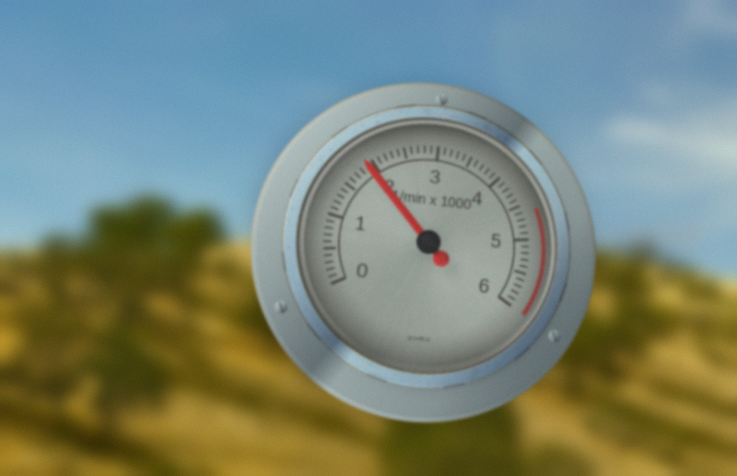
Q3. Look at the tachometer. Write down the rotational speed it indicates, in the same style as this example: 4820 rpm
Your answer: 1900 rpm
